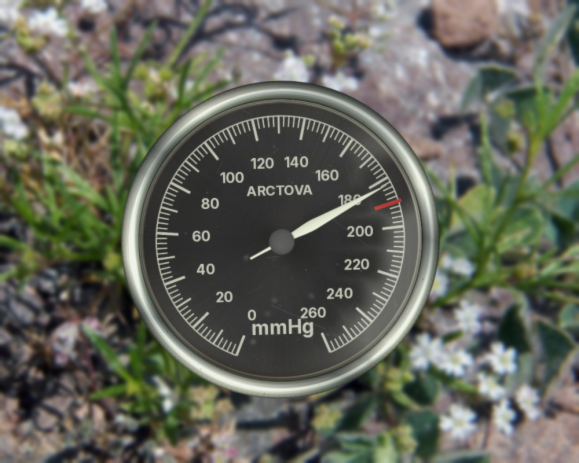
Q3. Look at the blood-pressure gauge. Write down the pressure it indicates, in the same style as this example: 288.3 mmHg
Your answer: 182 mmHg
